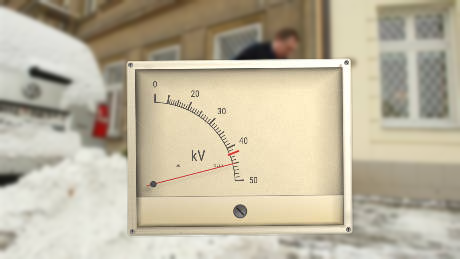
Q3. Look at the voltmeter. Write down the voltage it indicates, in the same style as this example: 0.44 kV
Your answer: 45 kV
